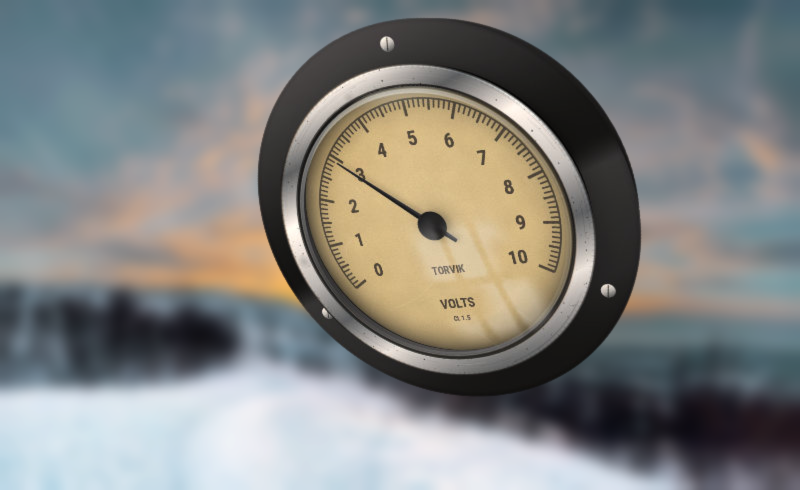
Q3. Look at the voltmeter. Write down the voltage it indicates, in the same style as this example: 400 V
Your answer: 3 V
